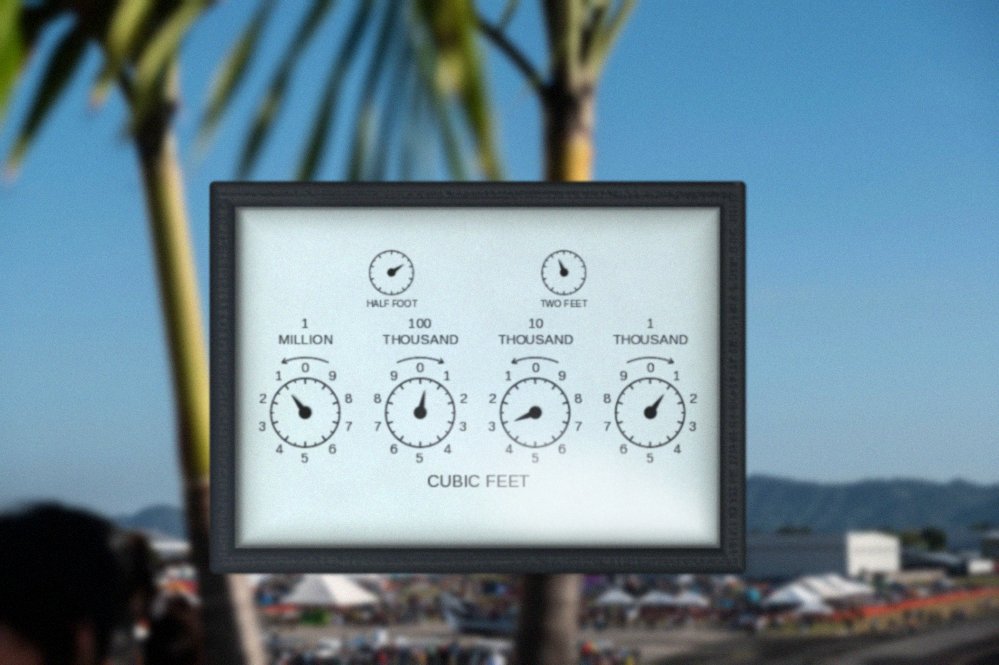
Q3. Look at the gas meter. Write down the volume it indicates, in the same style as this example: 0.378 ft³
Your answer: 103100 ft³
